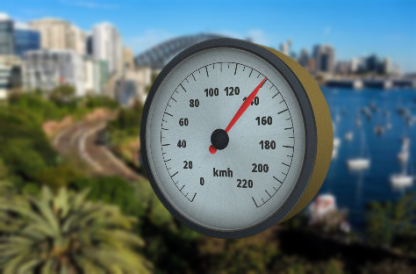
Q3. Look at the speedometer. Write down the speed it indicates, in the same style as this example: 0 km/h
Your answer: 140 km/h
